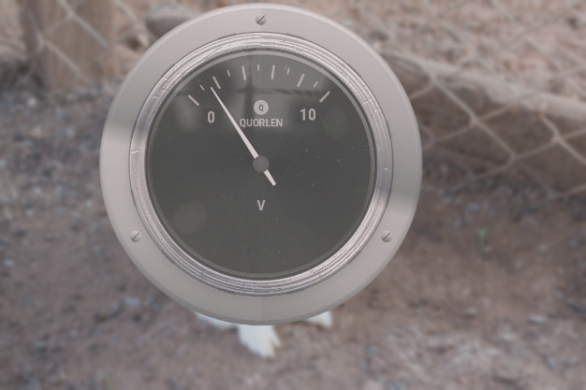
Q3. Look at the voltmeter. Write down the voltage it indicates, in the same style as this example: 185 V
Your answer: 1.5 V
